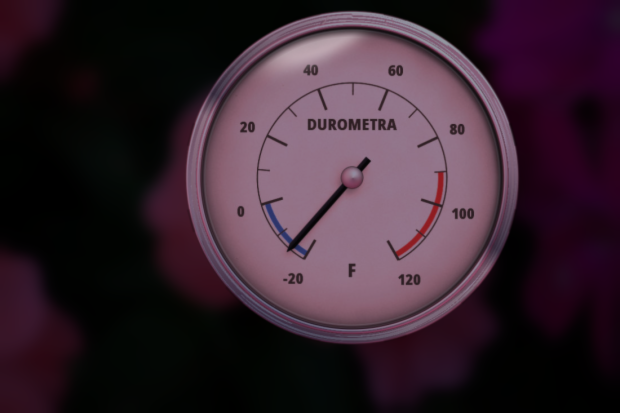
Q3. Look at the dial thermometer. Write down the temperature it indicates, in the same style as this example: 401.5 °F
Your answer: -15 °F
